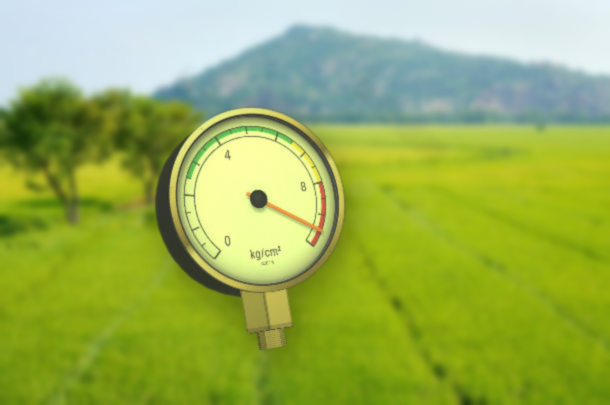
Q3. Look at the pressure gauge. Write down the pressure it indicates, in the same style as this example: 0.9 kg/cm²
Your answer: 9.5 kg/cm²
